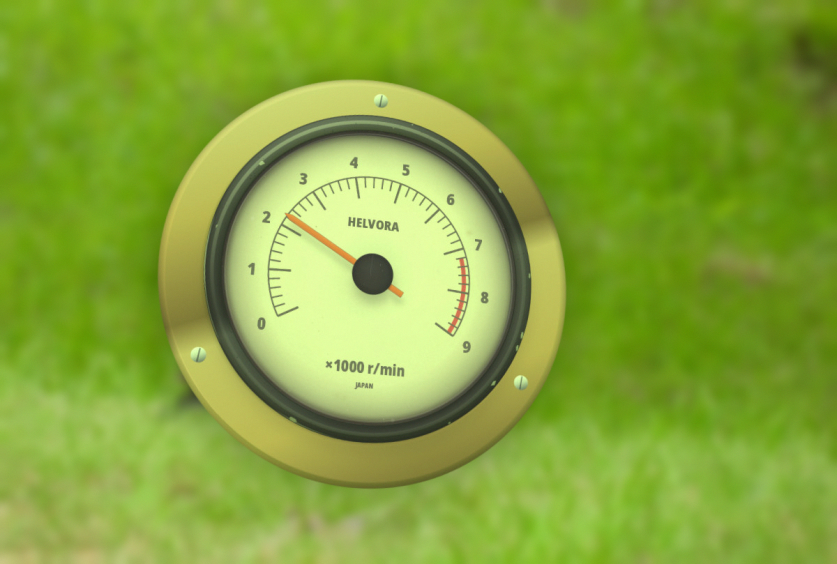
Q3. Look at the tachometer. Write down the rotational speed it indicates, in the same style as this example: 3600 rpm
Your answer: 2200 rpm
